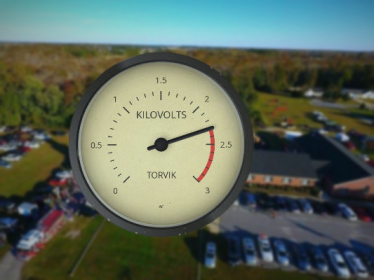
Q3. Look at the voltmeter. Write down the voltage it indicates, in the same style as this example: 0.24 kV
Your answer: 2.3 kV
